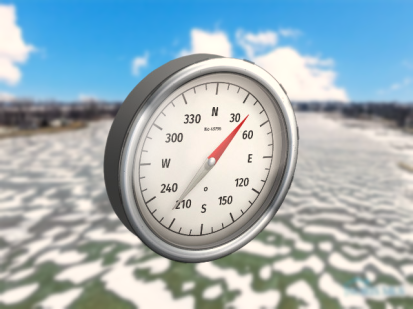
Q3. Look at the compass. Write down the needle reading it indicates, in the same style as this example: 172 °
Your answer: 40 °
